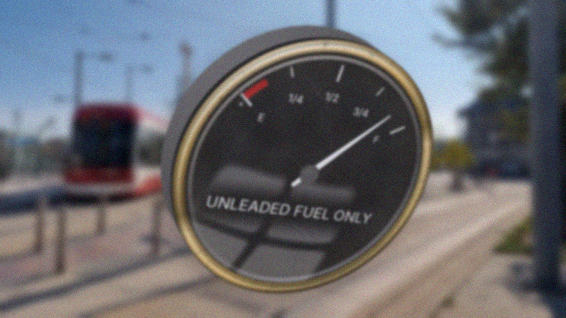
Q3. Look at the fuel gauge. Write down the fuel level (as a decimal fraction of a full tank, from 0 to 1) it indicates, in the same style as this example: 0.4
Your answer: 0.875
